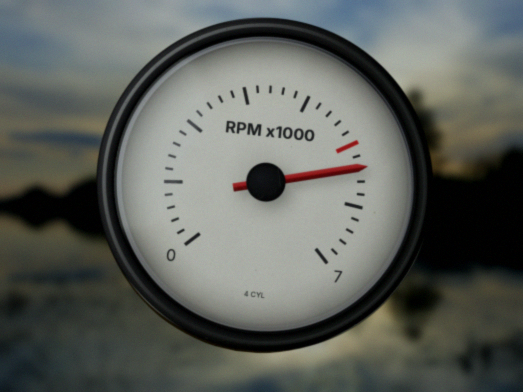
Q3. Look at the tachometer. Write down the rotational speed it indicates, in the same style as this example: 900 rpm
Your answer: 5400 rpm
